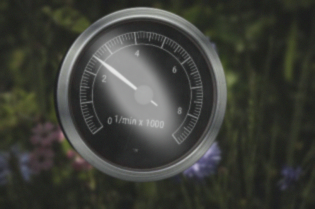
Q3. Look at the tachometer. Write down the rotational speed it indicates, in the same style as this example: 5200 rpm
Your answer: 2500 rpm
